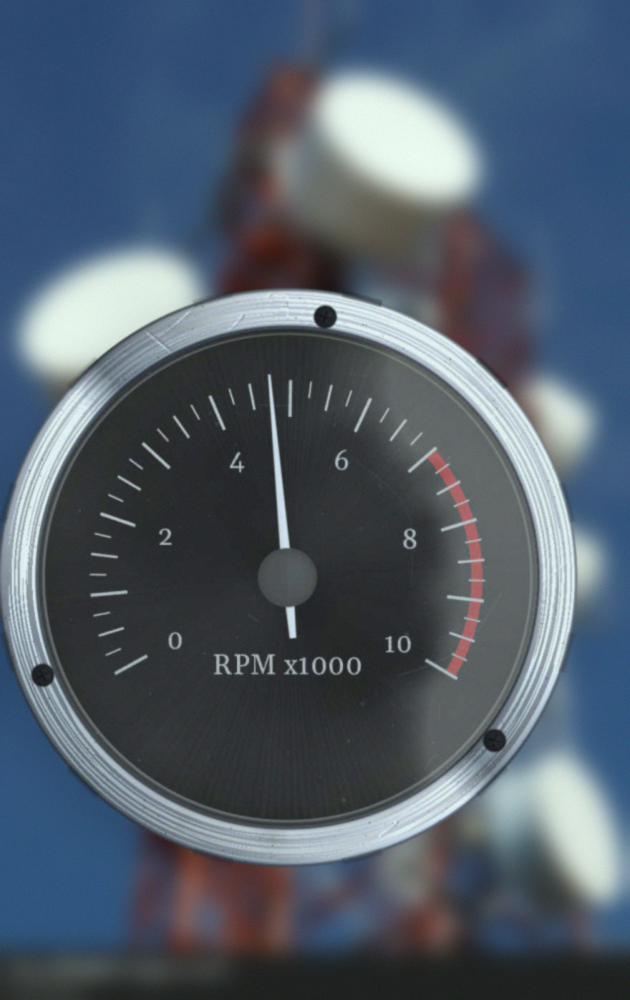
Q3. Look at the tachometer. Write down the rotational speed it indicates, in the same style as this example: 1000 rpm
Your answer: 4750 rpm
